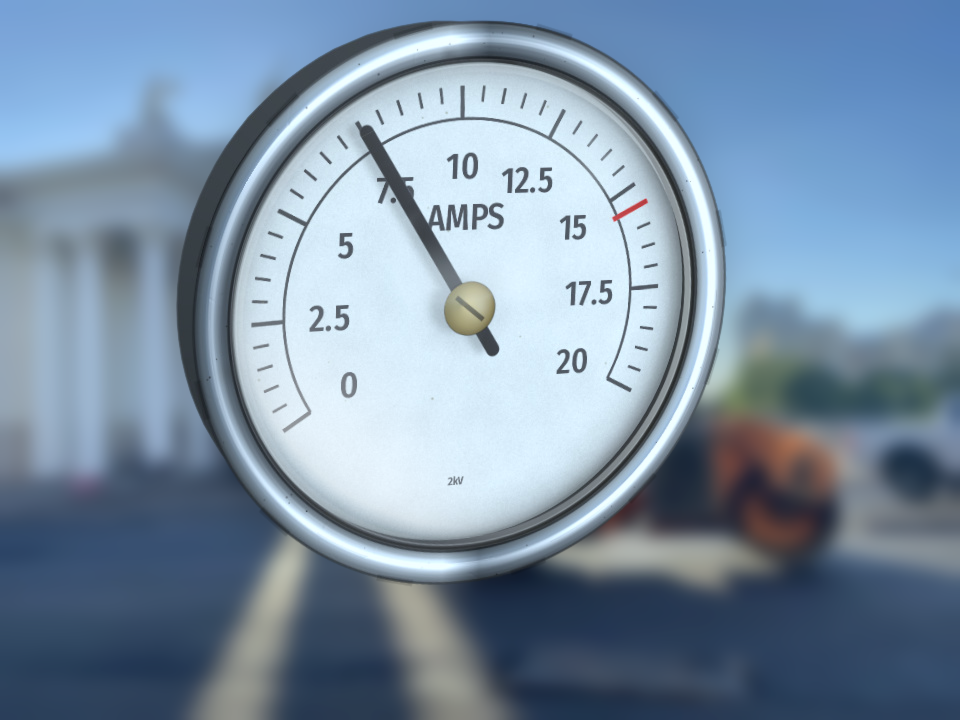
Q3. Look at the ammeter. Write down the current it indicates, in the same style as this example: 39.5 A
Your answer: 7.5 A
